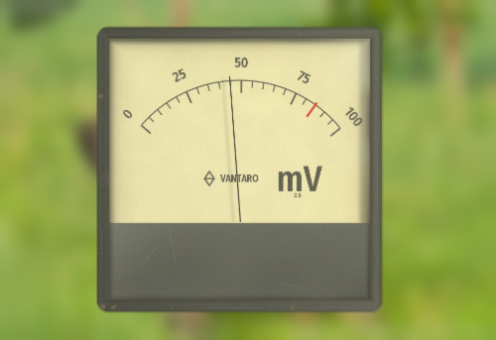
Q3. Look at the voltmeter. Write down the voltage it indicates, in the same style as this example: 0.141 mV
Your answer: 45 mV
